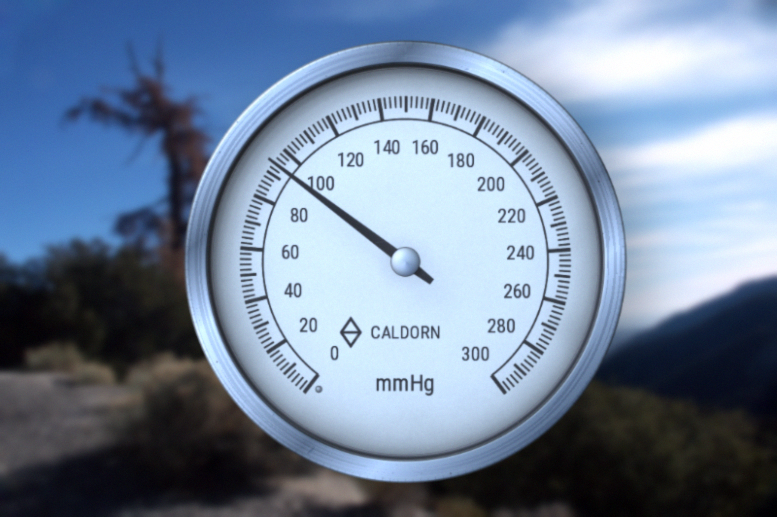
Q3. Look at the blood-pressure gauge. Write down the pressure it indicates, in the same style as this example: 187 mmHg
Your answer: 94 mmHg
